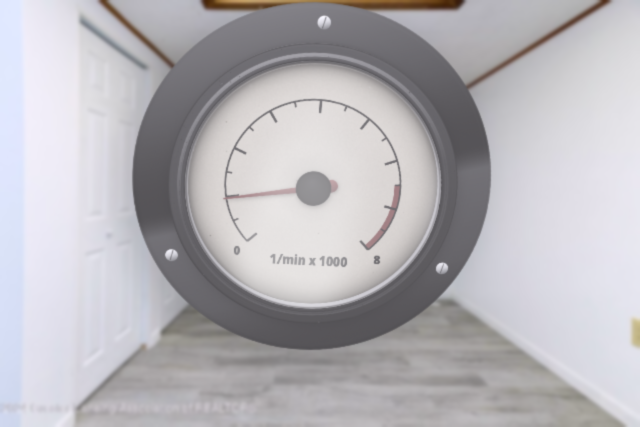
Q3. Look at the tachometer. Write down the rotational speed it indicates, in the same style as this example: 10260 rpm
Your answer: 1000 rpm
